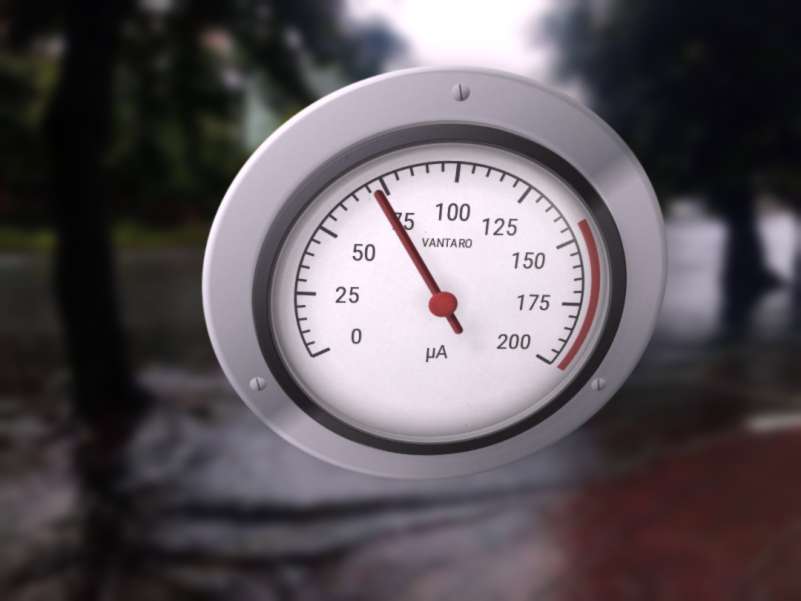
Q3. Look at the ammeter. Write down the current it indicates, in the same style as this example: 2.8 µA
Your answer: 72.5 µA
